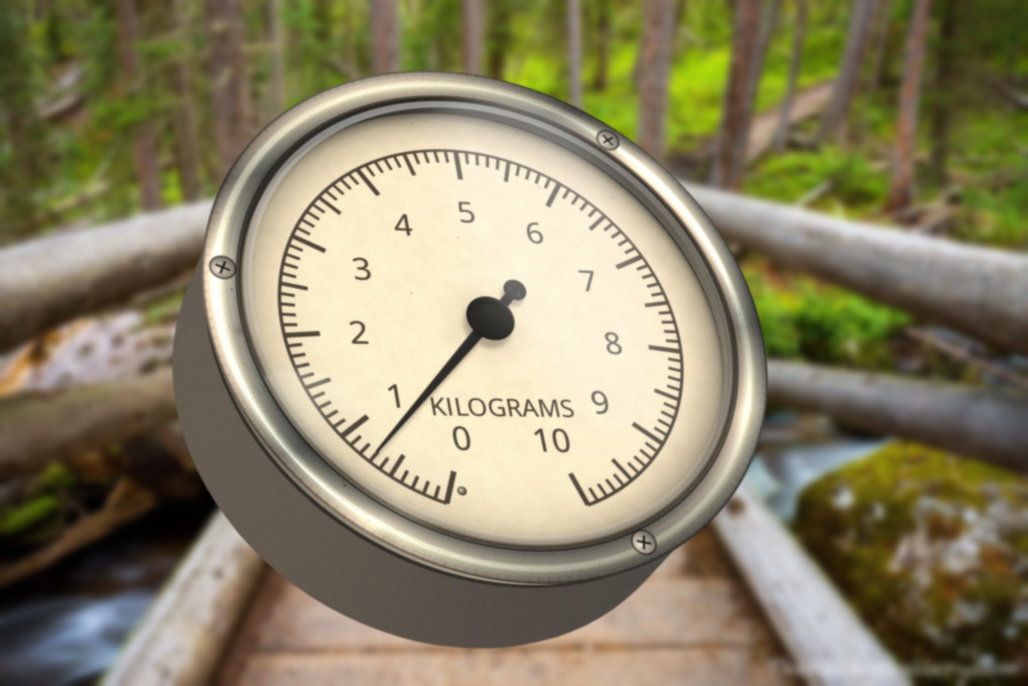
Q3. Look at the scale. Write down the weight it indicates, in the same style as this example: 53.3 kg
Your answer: 0.7 kg
